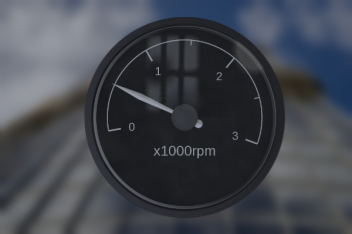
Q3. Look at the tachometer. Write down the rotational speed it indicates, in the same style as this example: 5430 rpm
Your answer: 500 rpm
